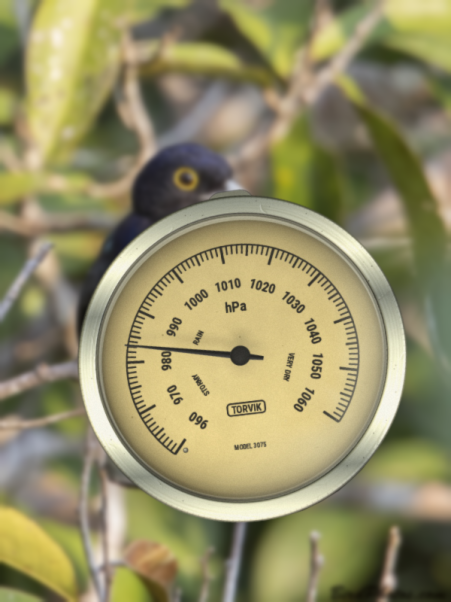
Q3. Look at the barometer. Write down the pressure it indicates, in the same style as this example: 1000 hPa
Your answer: 983 hPa
